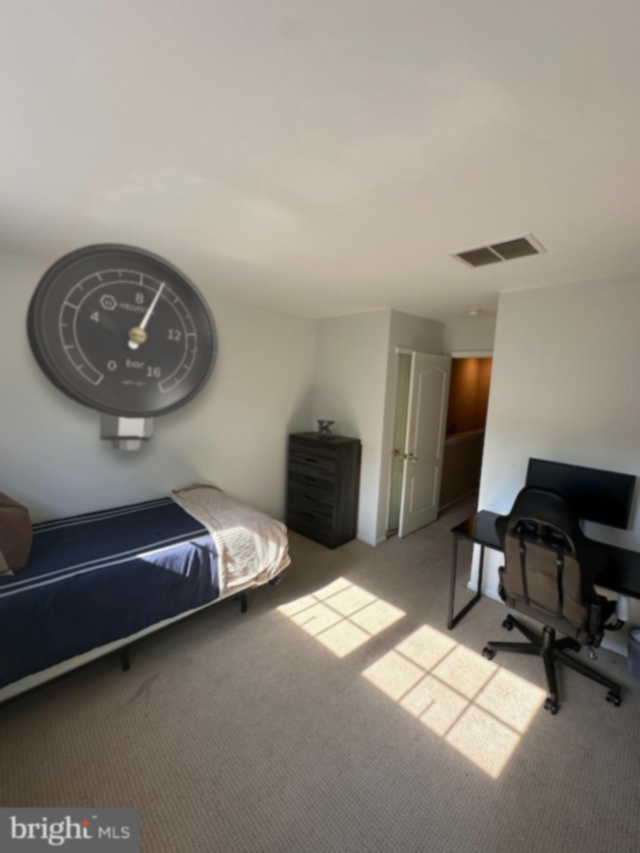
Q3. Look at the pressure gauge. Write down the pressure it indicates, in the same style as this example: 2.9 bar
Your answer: 9 bar
